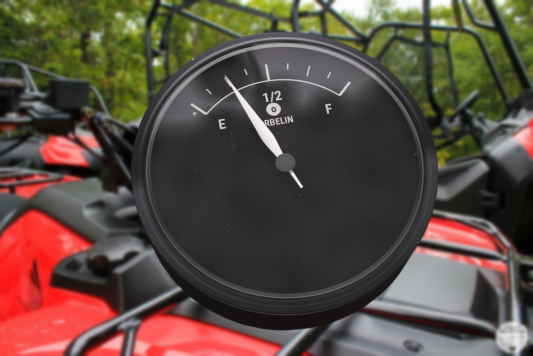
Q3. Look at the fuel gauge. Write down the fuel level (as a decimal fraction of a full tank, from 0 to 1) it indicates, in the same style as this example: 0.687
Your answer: 0.25
